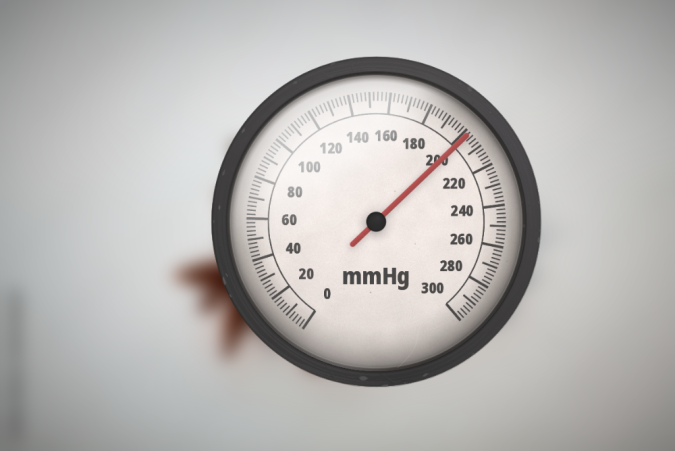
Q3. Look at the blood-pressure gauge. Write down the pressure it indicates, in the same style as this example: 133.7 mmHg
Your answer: 202 mmHg
